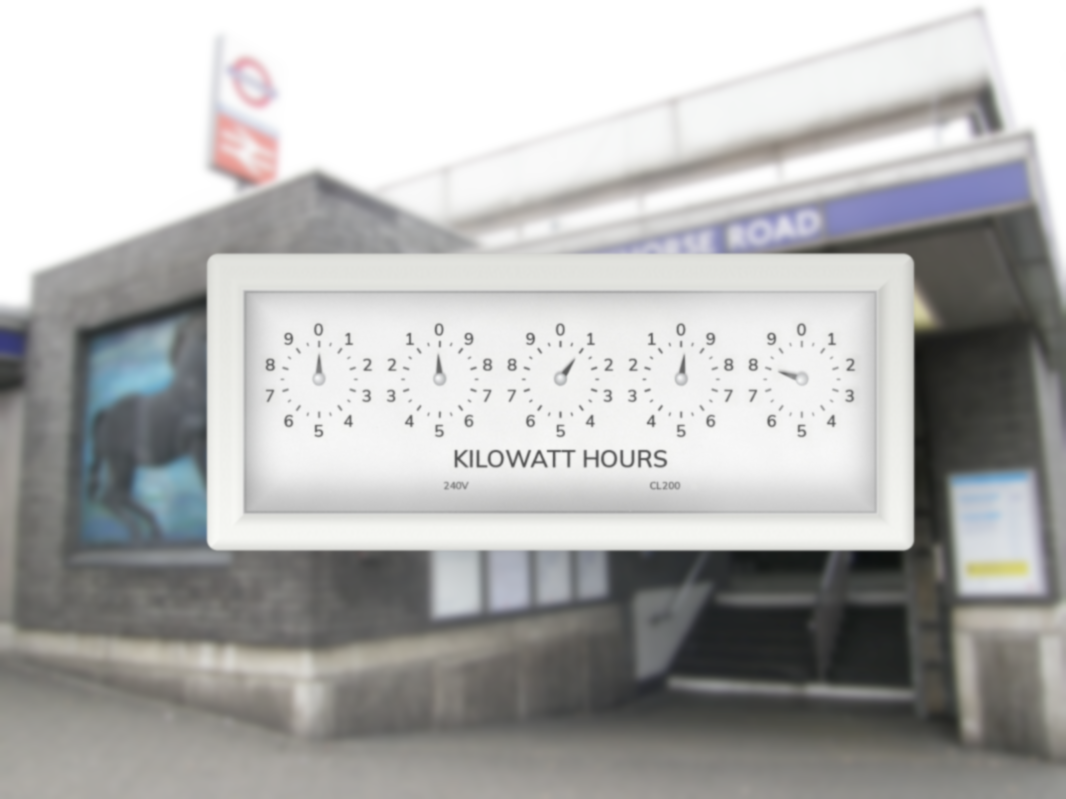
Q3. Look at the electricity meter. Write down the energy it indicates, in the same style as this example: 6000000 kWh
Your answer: 98 kWh
